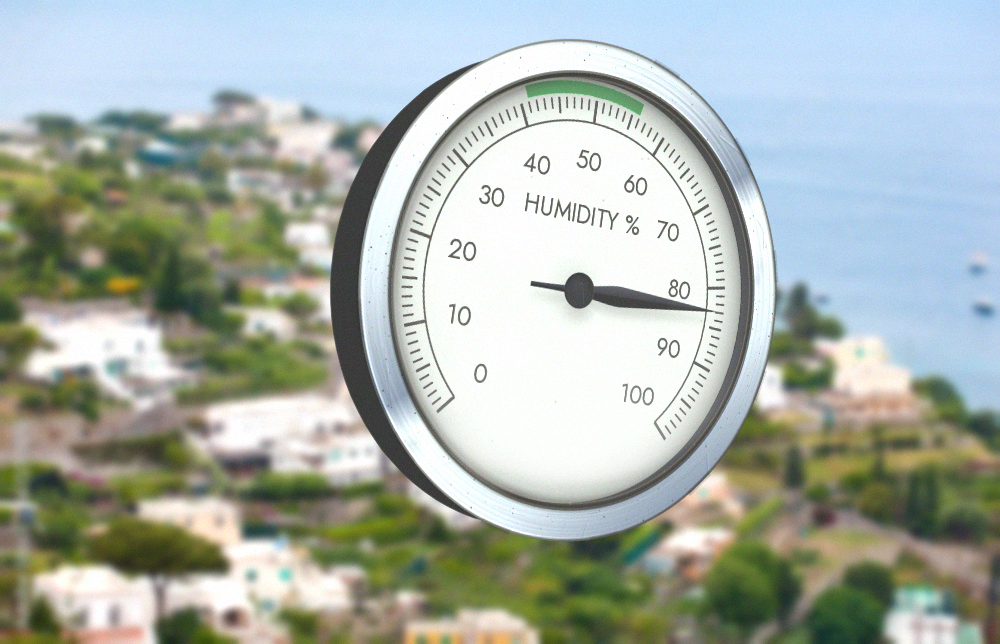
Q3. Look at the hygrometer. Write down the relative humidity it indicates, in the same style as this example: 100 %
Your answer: 83 %
